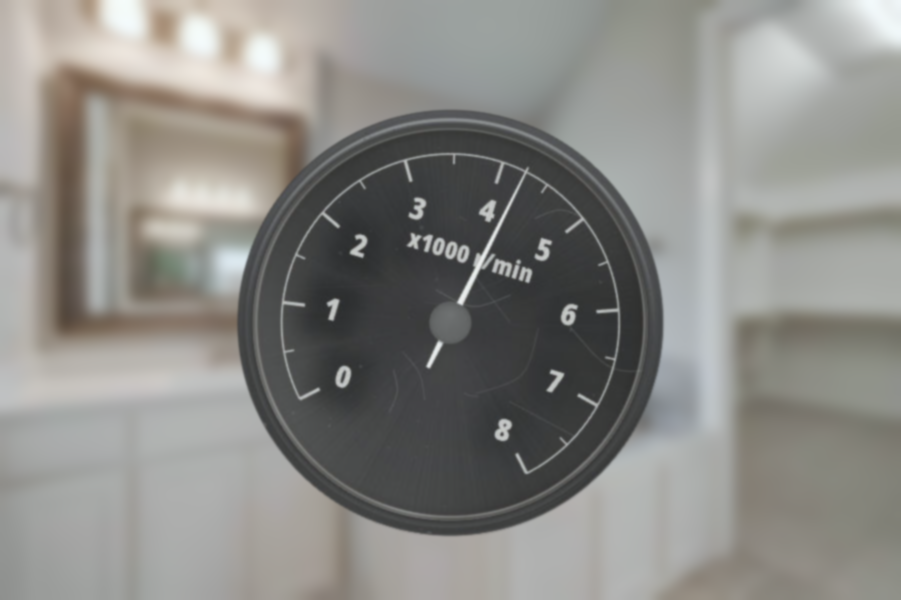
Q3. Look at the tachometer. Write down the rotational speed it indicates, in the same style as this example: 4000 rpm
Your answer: 4250 rpm
